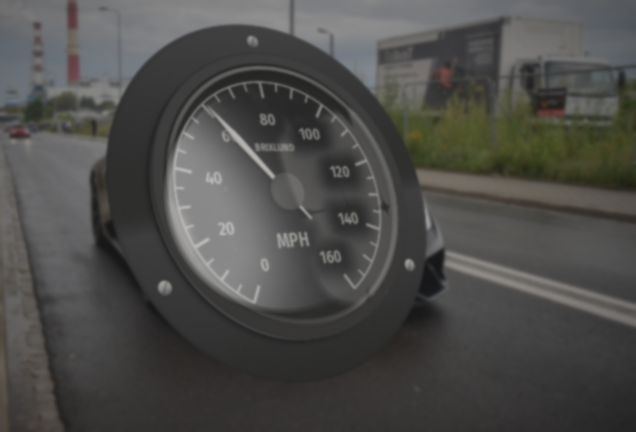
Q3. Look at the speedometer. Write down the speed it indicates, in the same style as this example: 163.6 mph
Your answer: 60 mph
